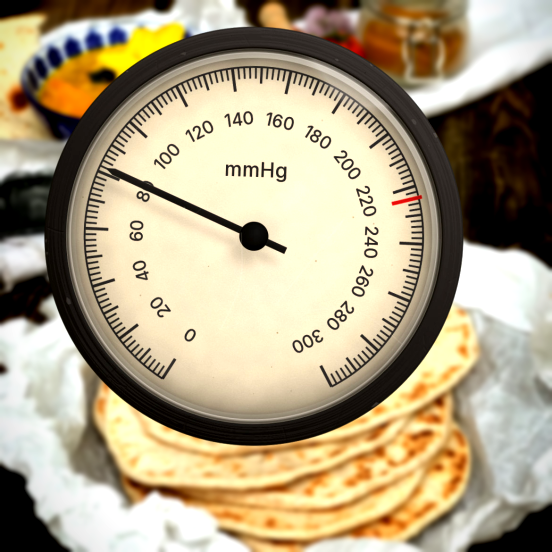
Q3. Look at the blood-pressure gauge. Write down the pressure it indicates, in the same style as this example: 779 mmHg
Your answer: 82 mmHg
